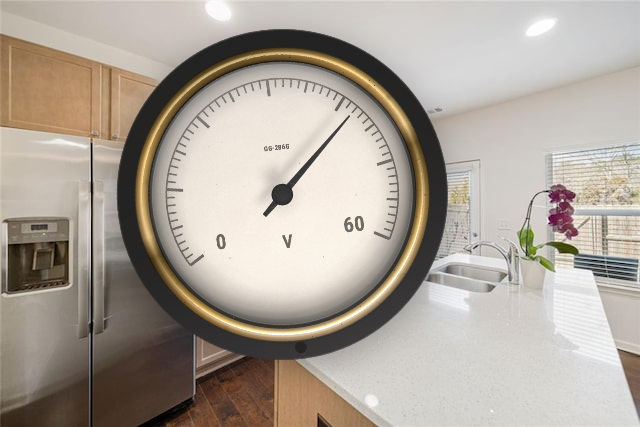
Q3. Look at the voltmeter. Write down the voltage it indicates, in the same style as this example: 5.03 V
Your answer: 42 V
